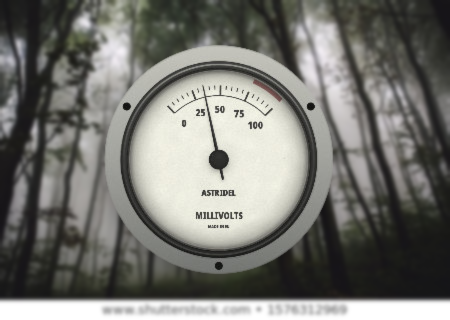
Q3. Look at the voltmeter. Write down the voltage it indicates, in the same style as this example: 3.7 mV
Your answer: 35 mV
